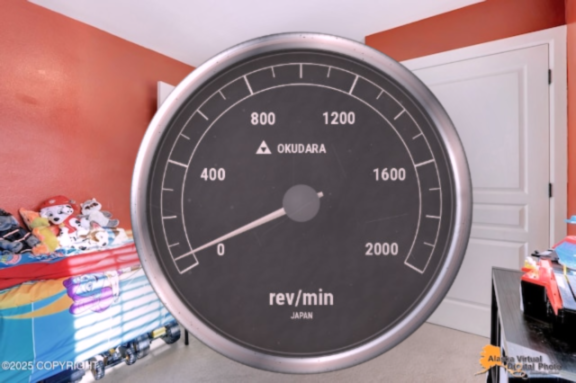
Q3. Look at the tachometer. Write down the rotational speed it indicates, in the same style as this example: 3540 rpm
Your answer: 50 rpm
